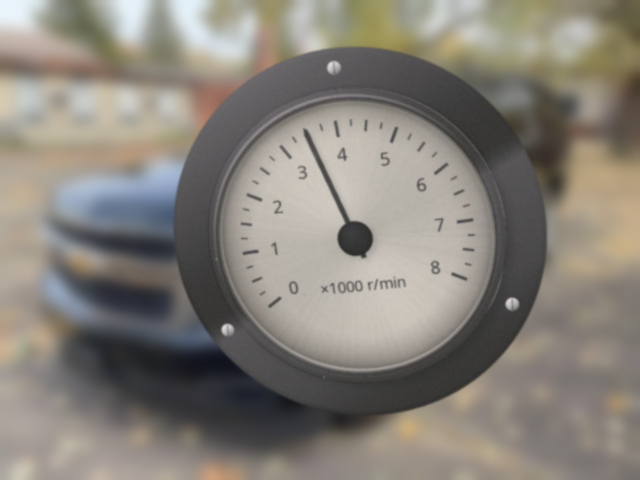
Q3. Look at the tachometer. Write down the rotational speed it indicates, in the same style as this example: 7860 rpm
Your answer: 3500 rpm
